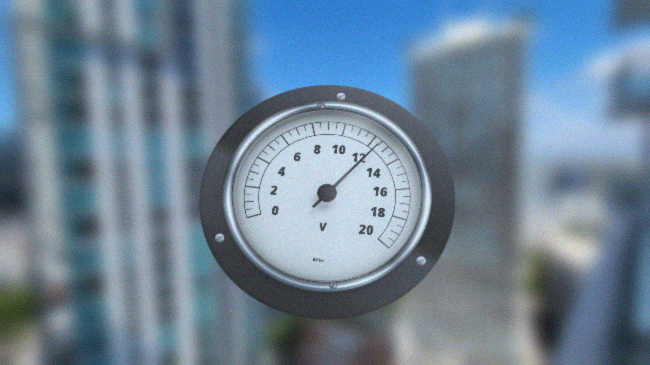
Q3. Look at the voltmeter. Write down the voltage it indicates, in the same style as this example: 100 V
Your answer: 12.5 V
